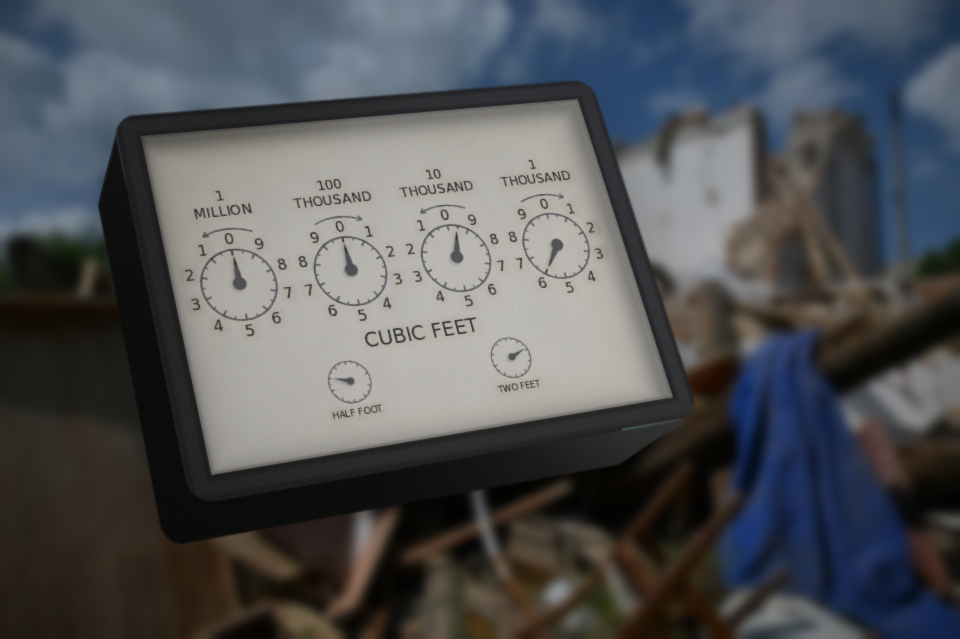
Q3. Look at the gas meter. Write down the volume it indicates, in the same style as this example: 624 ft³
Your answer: 999600 ft³
